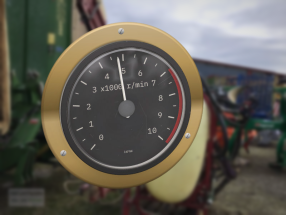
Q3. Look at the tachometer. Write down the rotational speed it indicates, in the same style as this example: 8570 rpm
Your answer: 4750 rpm
